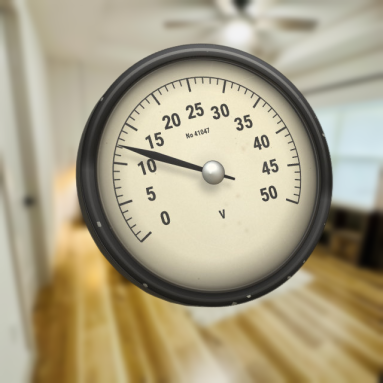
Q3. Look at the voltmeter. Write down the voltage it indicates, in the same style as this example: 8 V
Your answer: 12 V
